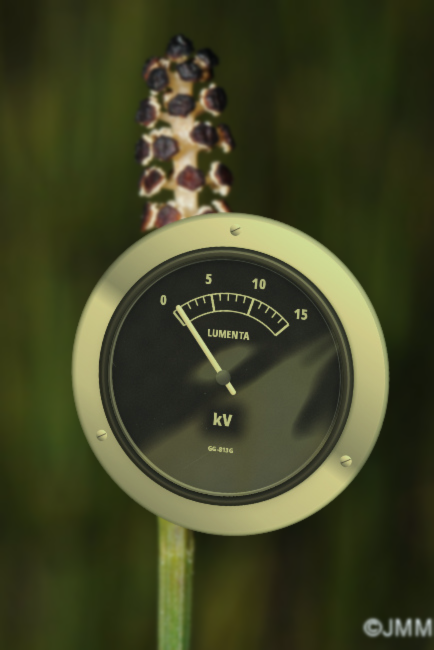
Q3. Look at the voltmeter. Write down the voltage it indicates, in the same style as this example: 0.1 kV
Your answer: 1 kV
